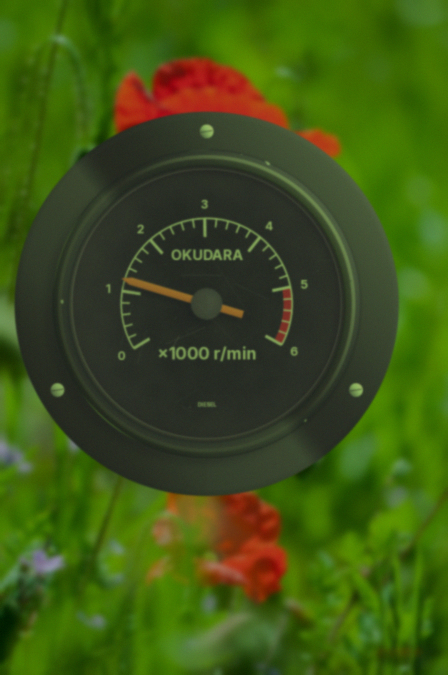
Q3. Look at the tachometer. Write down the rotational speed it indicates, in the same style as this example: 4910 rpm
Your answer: 1200 rpm
